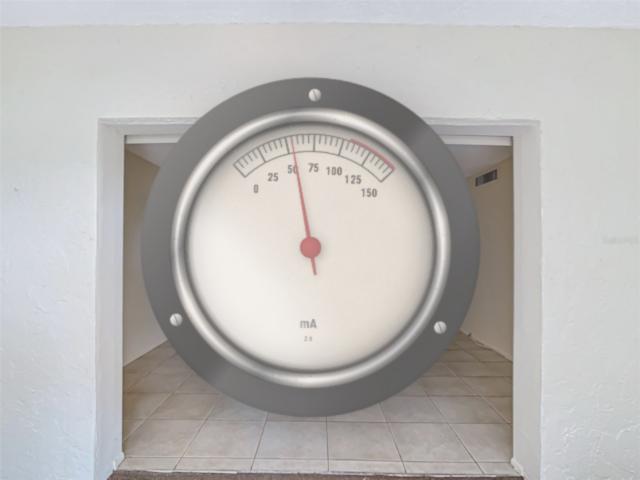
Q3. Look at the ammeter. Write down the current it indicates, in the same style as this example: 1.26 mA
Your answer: 55 mA
